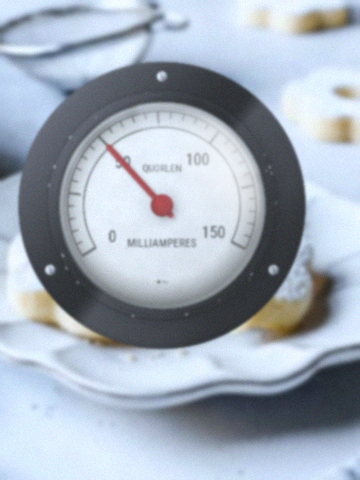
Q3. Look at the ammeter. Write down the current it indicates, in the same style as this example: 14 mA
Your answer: 50 mA
